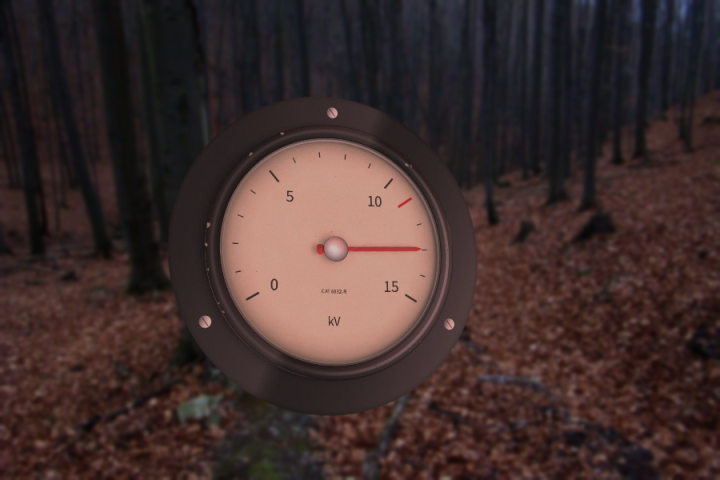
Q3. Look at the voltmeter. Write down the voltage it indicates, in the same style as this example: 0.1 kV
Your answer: 13 kV
